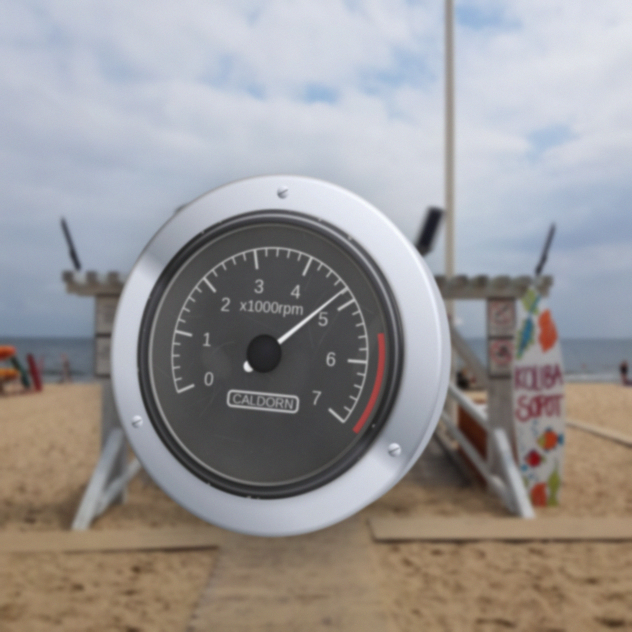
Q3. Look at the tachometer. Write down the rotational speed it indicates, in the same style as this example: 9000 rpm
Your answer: 4800 rpm
